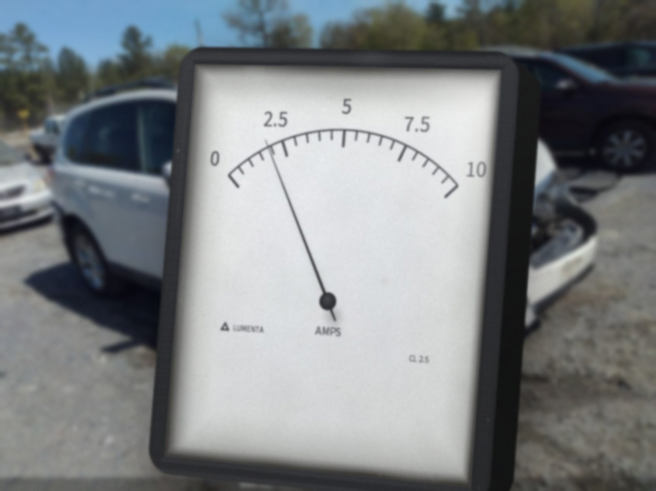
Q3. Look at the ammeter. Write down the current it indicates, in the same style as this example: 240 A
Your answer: 2 A
